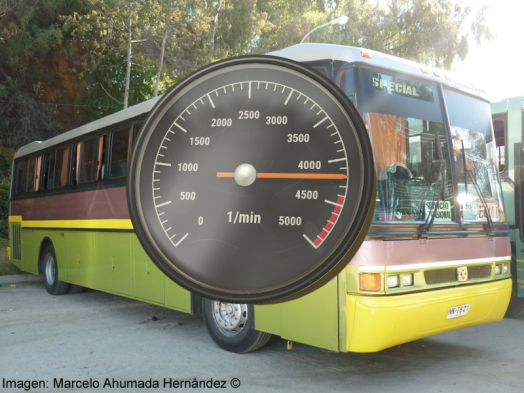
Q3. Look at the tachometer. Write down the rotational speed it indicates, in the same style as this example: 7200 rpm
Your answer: 4200 rpm
